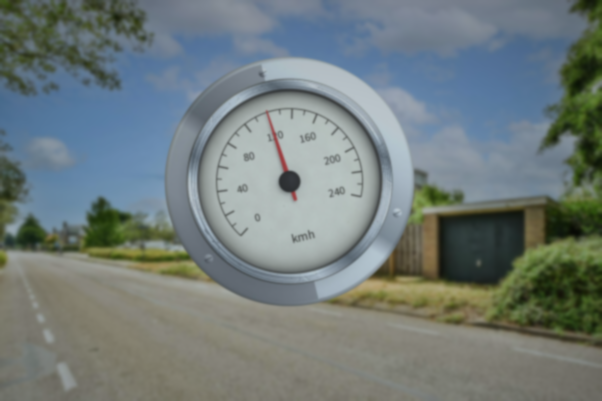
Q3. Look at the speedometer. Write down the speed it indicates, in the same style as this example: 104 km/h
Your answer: 120 km/h
